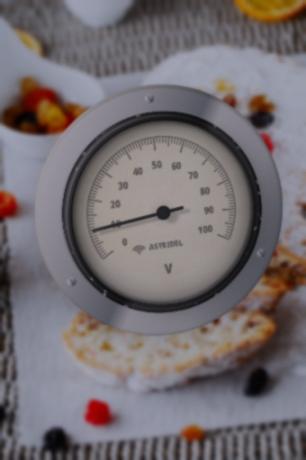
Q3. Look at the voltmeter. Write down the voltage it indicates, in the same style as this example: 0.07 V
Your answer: 10 V
